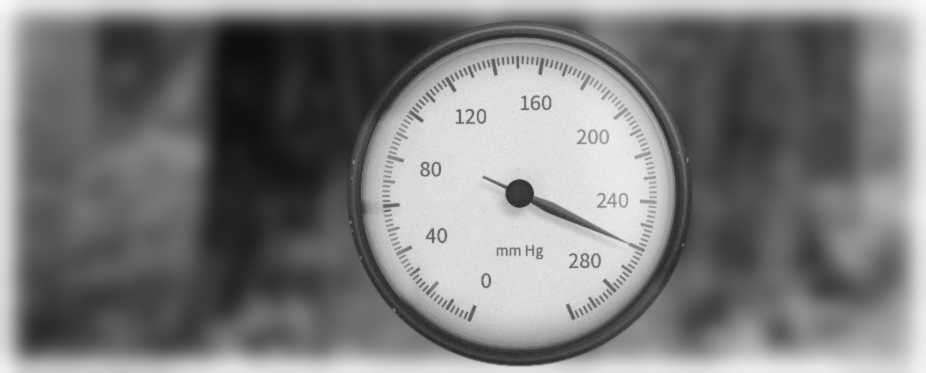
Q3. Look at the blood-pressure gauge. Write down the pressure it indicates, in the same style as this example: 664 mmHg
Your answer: 260 mmHg
